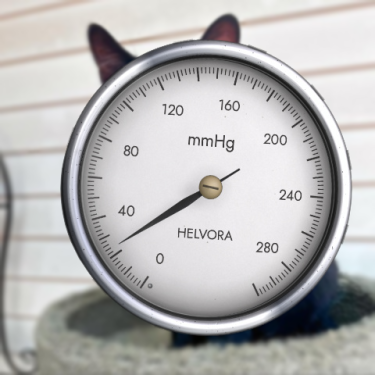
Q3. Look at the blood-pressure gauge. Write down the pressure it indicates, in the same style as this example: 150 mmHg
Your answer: 24 mmHg
